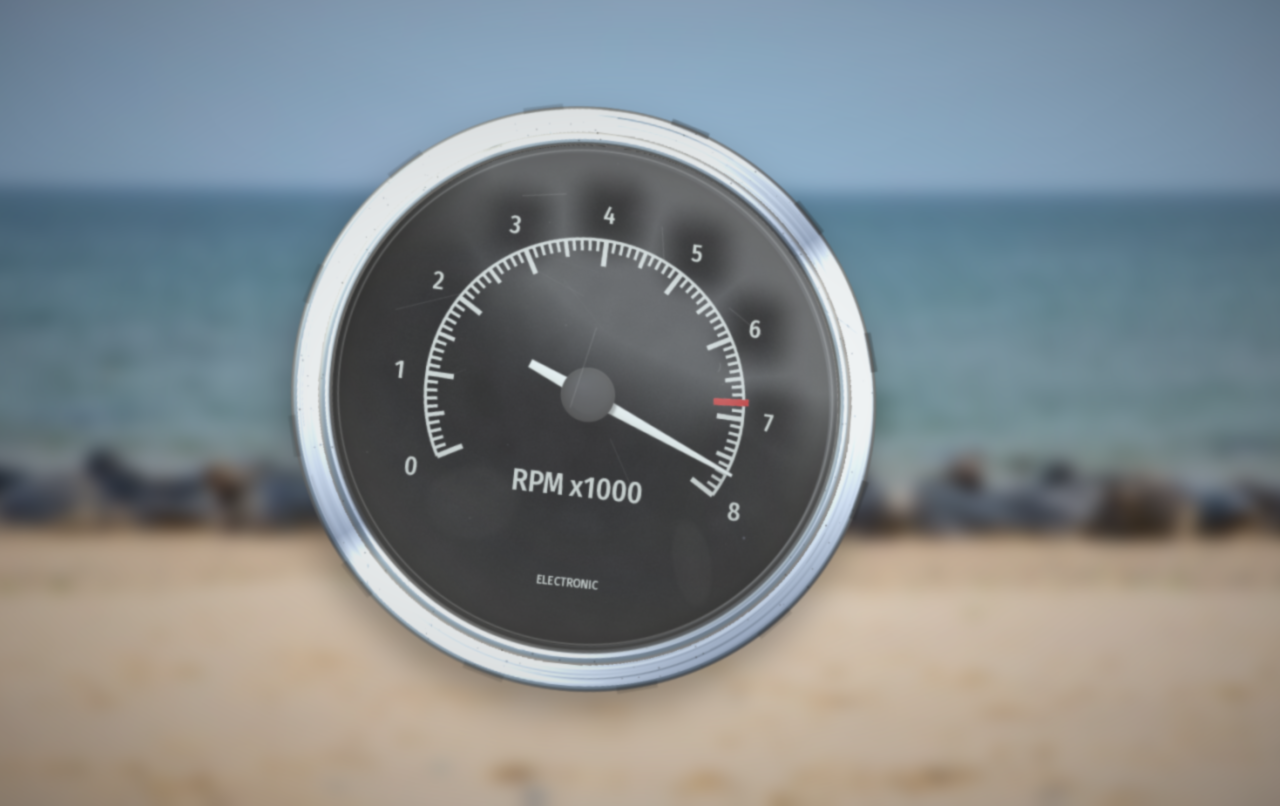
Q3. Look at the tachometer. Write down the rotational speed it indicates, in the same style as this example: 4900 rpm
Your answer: 7700 rpm
